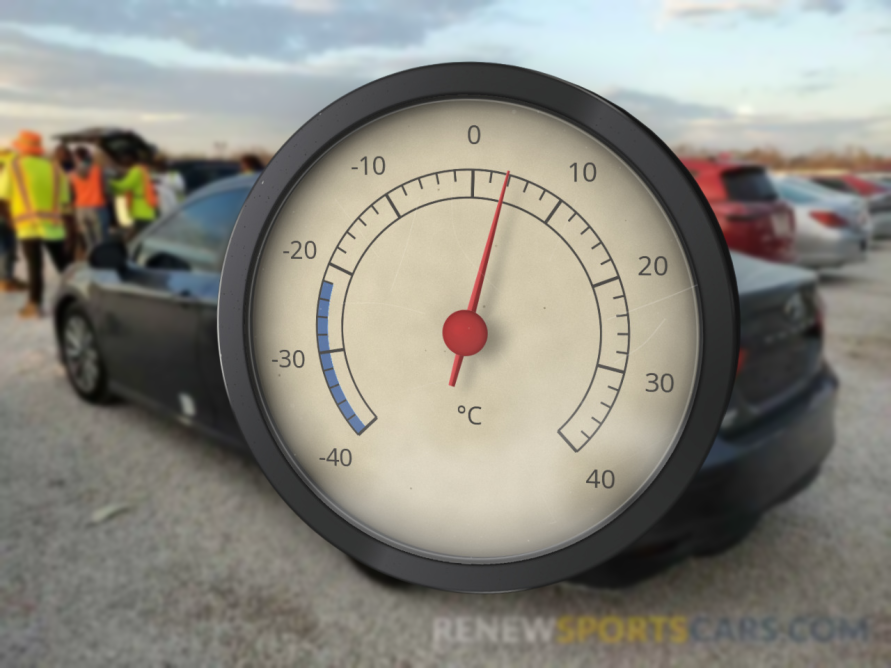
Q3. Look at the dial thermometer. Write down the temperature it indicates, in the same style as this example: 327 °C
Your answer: 4 °C
